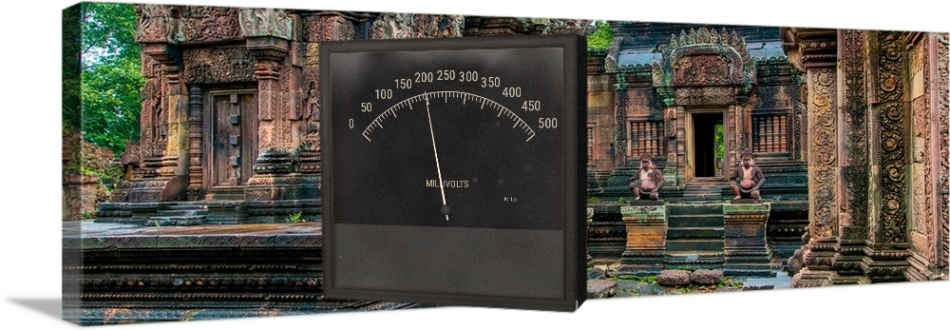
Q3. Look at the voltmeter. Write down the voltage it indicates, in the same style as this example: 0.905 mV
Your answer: 200 mV
